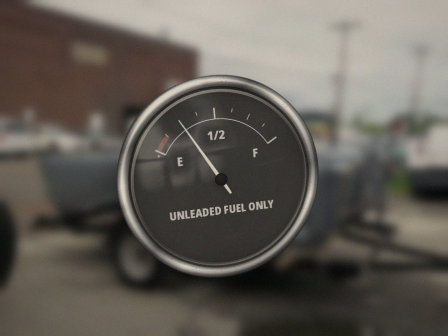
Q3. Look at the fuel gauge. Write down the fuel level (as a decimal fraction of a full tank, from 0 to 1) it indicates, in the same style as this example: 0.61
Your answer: 0.25
